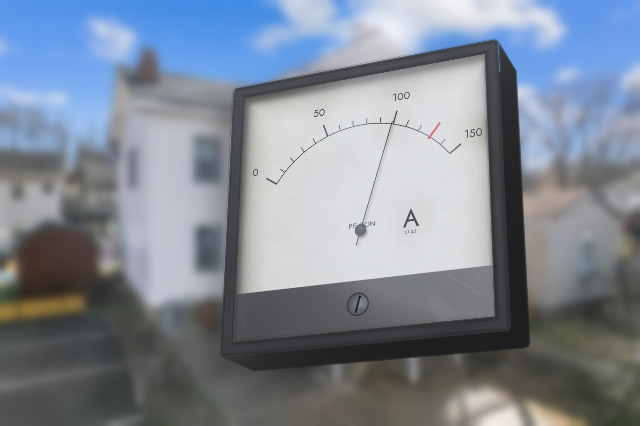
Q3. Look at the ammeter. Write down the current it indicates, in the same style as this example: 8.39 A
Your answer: 100 A
